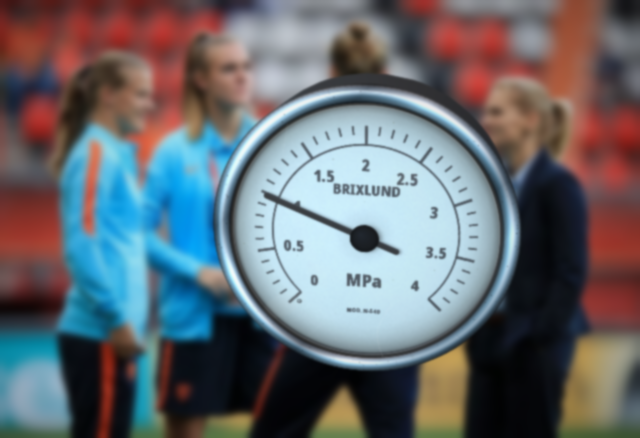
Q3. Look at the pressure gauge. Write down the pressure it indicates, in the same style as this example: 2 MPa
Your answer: 1 MPa
